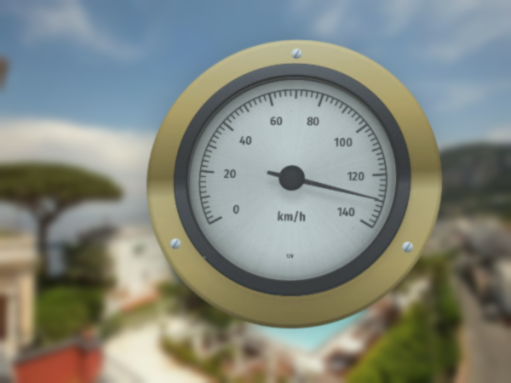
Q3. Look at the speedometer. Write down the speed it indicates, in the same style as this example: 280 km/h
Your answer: 130 km/h
